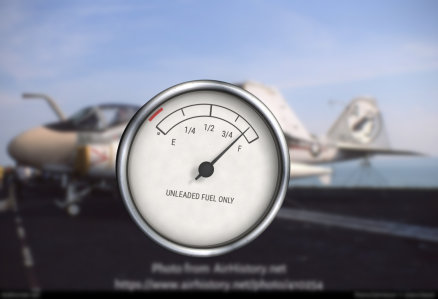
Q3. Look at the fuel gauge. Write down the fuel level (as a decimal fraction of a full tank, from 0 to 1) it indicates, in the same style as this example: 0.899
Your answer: 0.875
